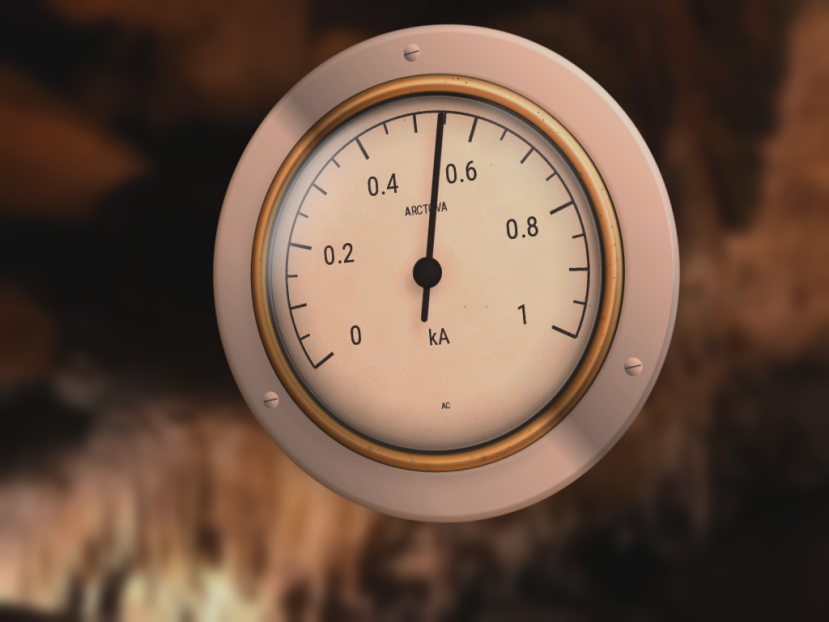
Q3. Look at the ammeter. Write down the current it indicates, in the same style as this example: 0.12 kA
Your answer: 0.55 kA
